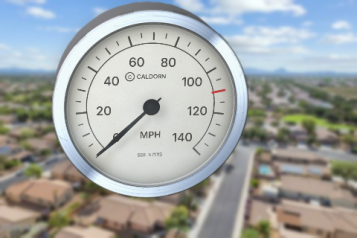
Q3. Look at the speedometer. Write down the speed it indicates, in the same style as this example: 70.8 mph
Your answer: 0 mph
